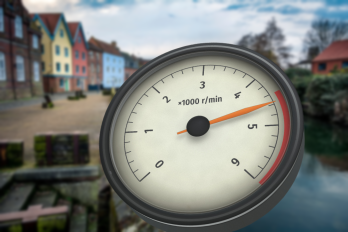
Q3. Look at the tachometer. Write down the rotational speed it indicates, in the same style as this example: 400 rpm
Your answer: 4600 rpm
